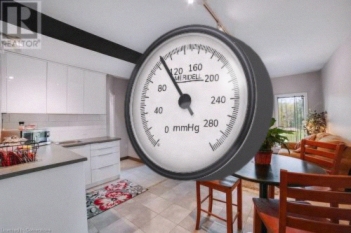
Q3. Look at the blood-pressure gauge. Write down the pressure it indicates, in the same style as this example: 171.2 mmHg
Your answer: 110 mmHg
